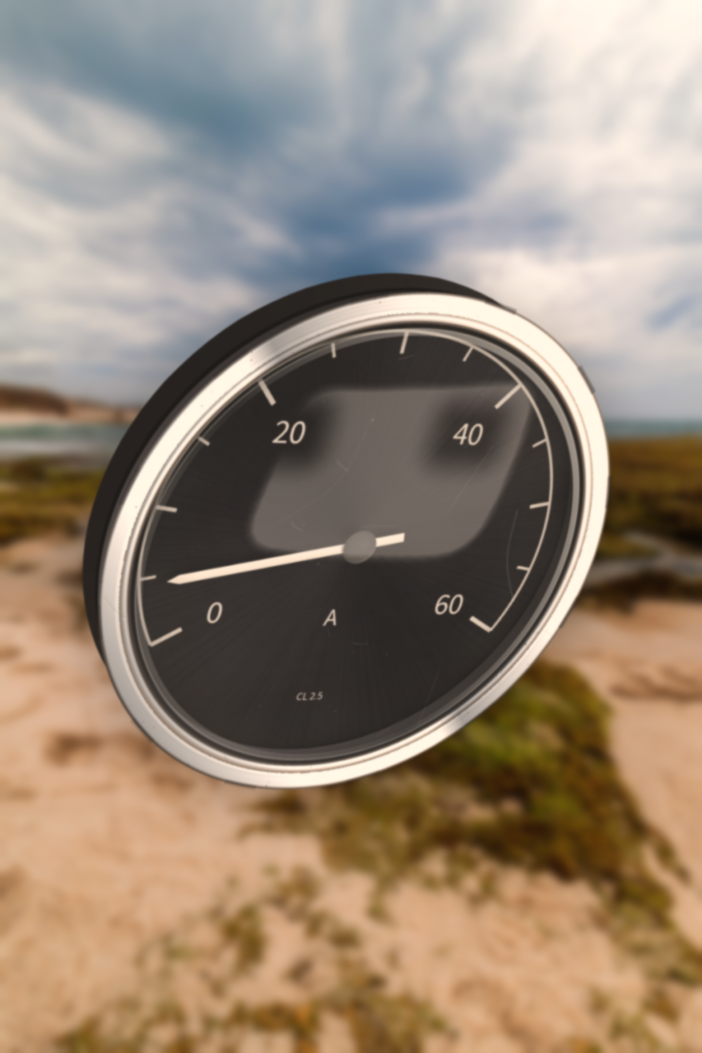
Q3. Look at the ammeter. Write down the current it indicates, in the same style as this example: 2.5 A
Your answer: 5 A
